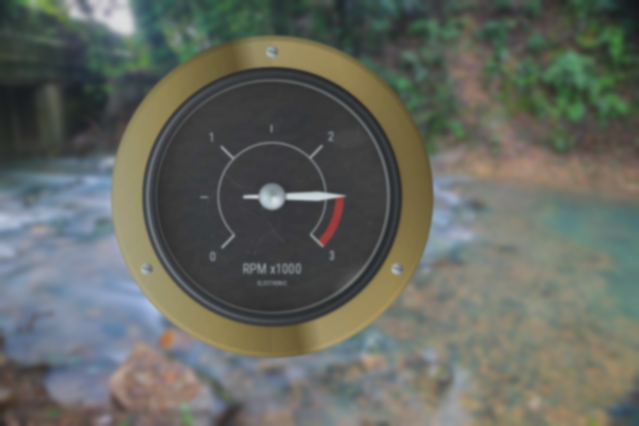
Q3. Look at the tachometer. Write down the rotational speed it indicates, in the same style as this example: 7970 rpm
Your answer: 2500 rpm
